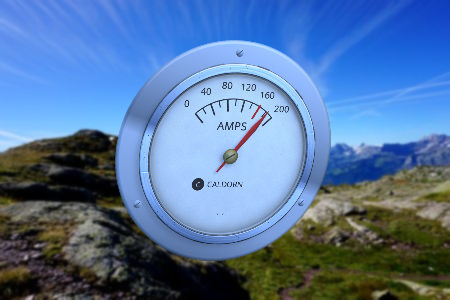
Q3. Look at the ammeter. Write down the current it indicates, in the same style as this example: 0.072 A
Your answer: 180 A
